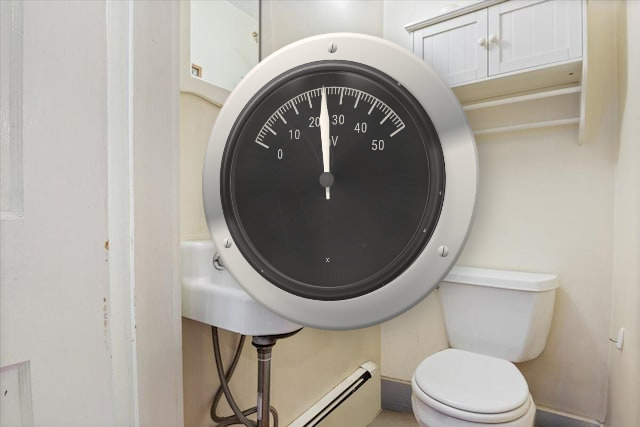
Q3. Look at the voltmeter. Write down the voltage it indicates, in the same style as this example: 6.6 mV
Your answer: 25 mV
